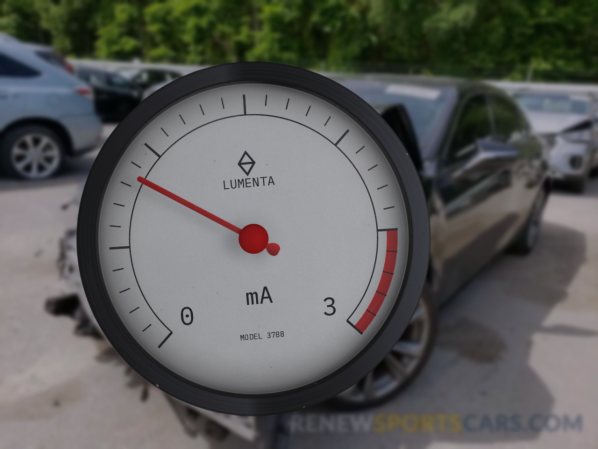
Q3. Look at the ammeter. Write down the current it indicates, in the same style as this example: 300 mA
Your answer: 0.85 mA
